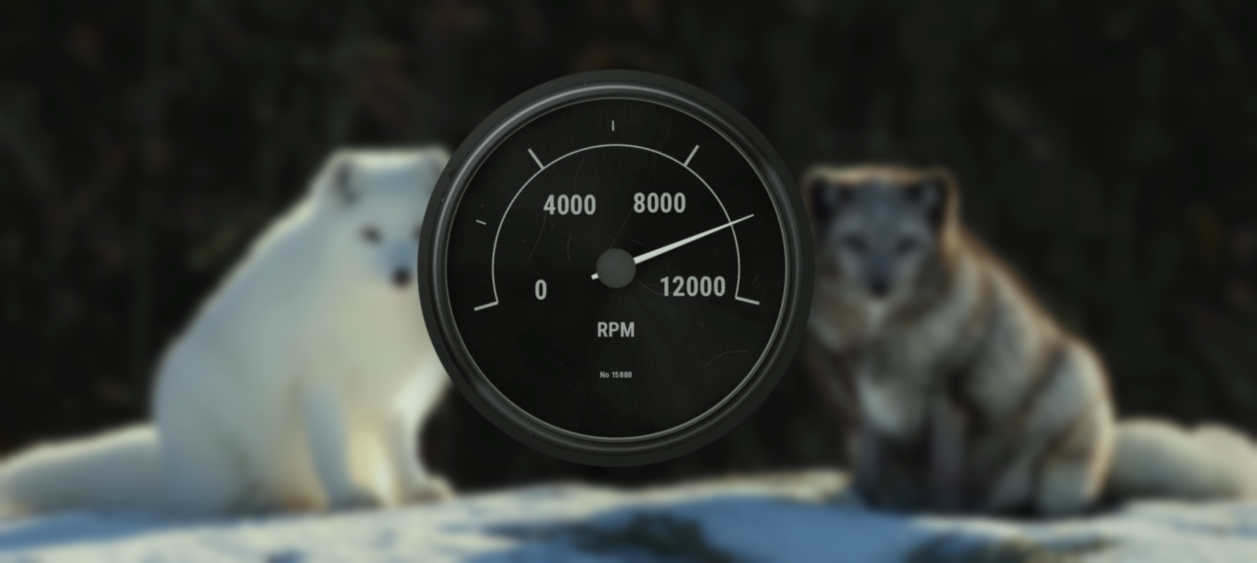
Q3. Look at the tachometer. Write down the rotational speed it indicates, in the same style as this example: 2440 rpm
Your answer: 10000 rpm
